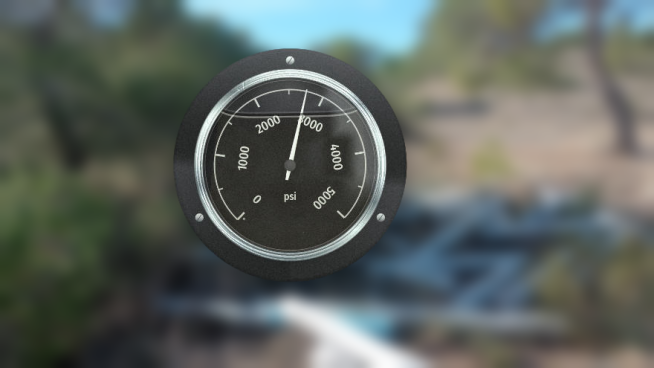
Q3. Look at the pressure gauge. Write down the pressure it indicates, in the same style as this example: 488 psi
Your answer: 2750 psi
